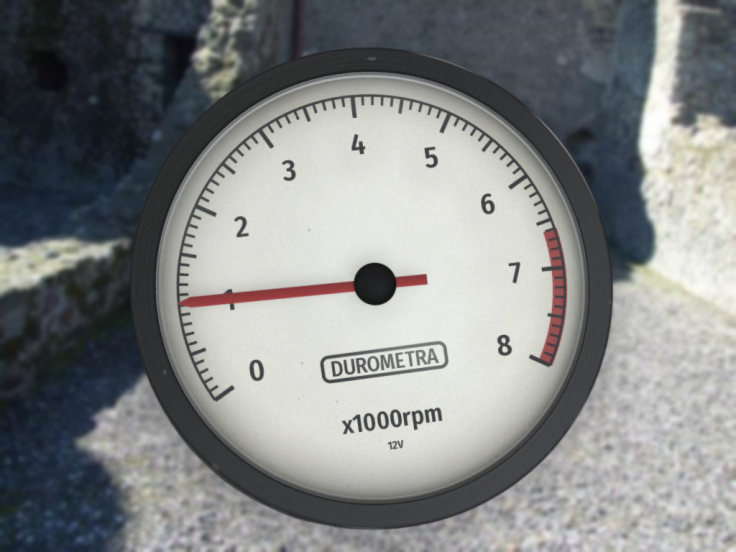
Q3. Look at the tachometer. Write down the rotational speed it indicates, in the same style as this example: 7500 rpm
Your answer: 1000 rpm
